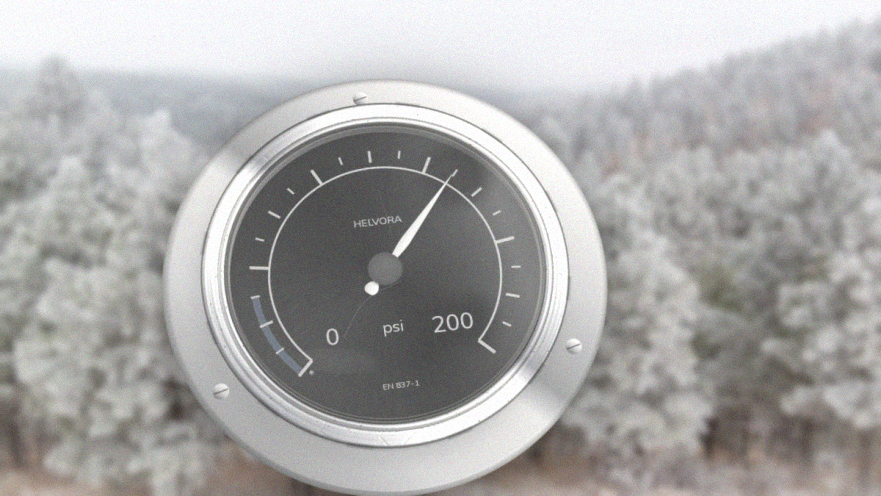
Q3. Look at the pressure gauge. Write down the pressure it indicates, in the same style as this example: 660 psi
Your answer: 130 psi
